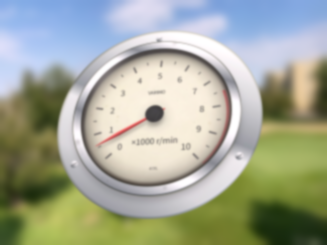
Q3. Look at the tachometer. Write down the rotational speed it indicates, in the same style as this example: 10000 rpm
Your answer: 500 rpm
